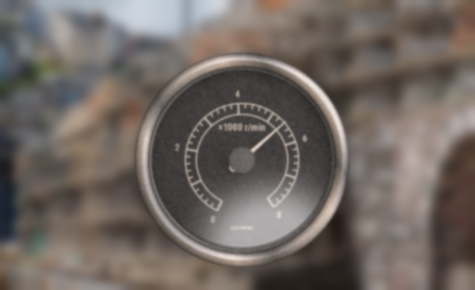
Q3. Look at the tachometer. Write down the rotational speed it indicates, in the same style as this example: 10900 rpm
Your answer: 5400 rpm
